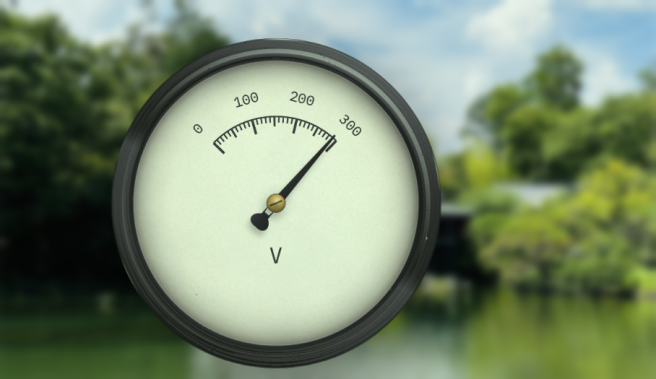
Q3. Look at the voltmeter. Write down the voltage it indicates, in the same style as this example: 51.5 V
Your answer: 290 V
